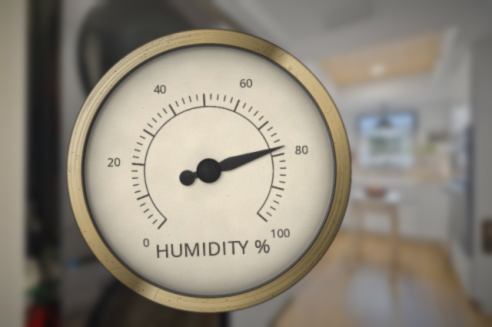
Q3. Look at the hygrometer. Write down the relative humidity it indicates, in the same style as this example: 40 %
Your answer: 78 %
